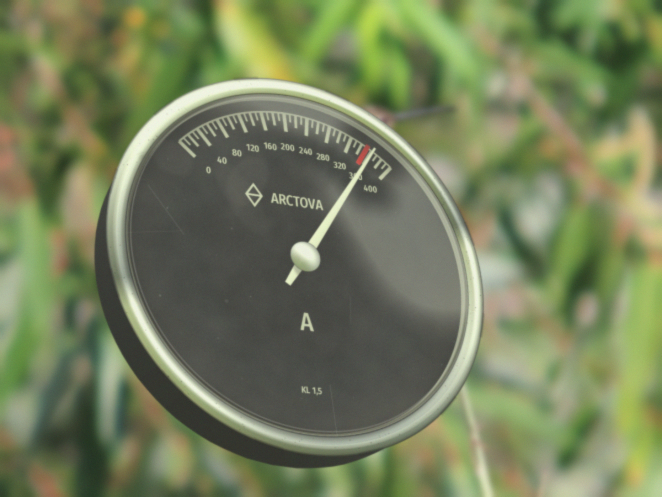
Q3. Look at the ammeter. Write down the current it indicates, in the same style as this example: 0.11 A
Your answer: 360 A
